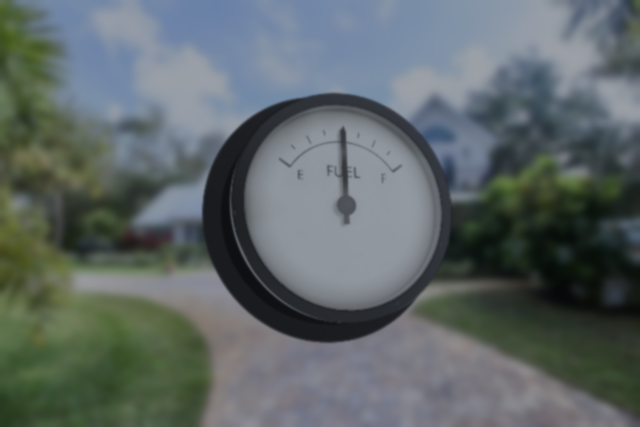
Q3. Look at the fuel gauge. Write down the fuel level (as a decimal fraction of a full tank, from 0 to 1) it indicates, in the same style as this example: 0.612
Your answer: 0.5
